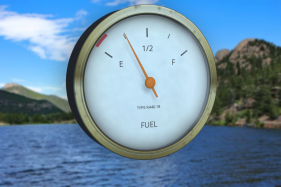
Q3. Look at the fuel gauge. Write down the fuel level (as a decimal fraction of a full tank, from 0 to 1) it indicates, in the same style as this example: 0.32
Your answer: 0.25
